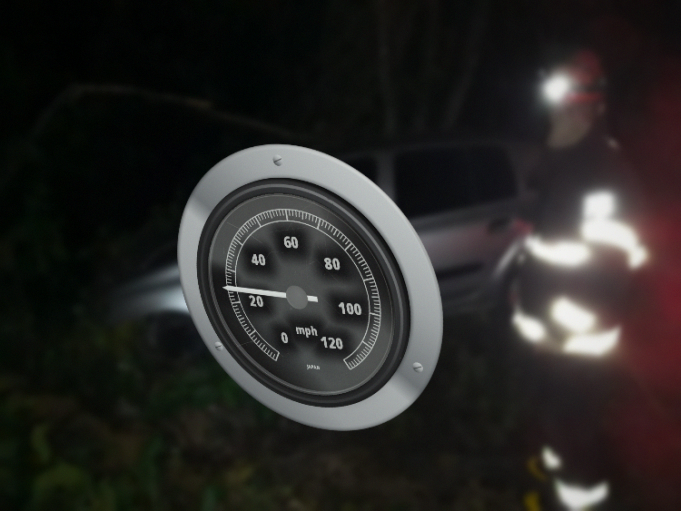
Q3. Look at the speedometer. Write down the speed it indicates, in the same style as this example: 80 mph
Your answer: 25 mph
